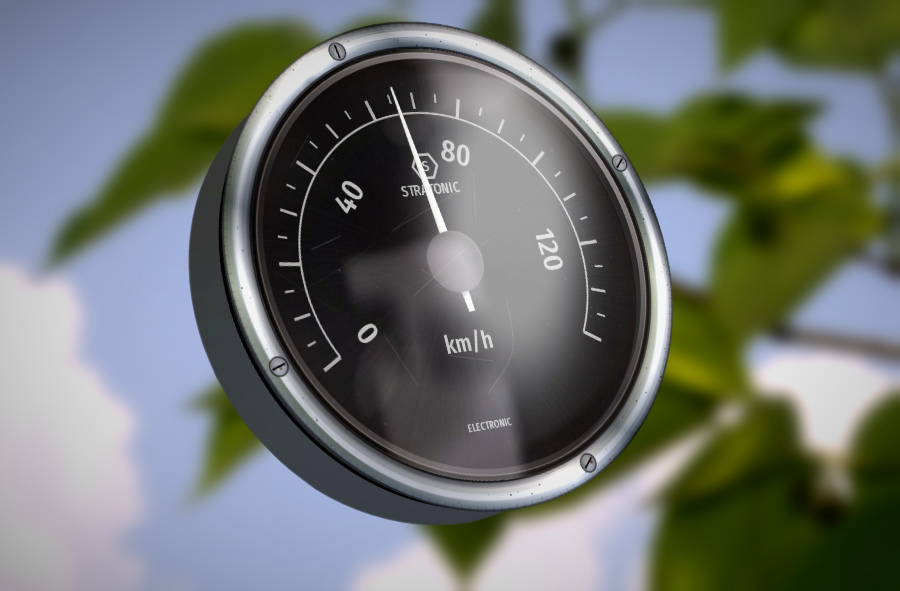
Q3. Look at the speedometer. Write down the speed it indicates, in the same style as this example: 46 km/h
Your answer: 65 km/h
